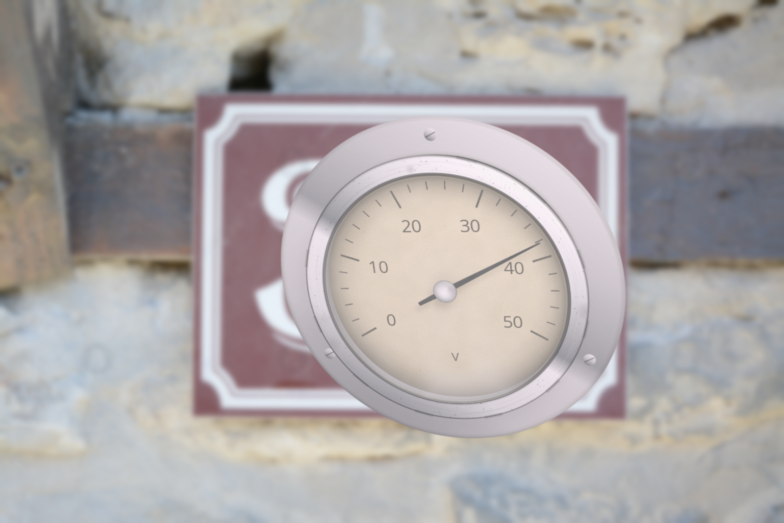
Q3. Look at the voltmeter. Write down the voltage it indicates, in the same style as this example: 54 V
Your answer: 38 V
